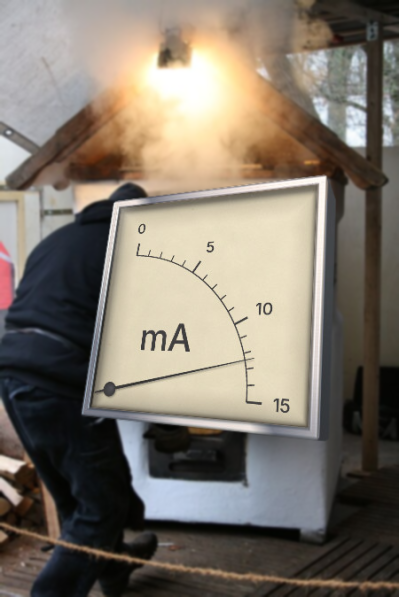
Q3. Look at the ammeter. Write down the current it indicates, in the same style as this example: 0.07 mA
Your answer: 12.5 mA
